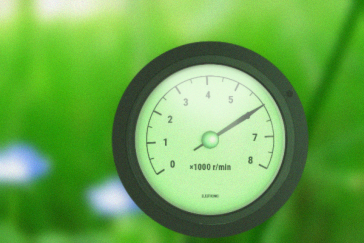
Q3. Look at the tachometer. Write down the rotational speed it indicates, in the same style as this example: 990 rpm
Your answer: 6000 rpm
